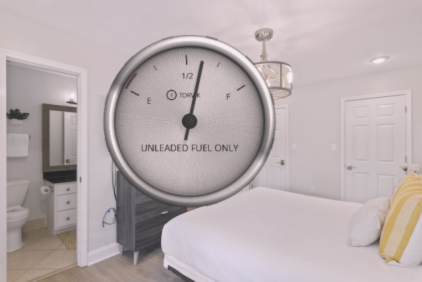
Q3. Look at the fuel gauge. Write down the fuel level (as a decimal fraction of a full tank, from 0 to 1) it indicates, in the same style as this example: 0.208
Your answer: 0.625
